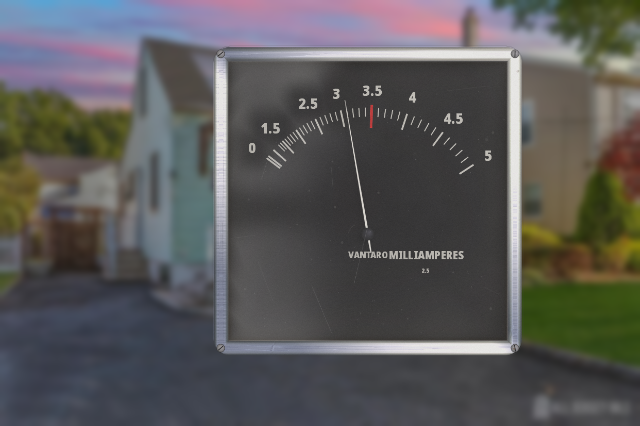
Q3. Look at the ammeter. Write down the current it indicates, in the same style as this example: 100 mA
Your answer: 3.1 mA
